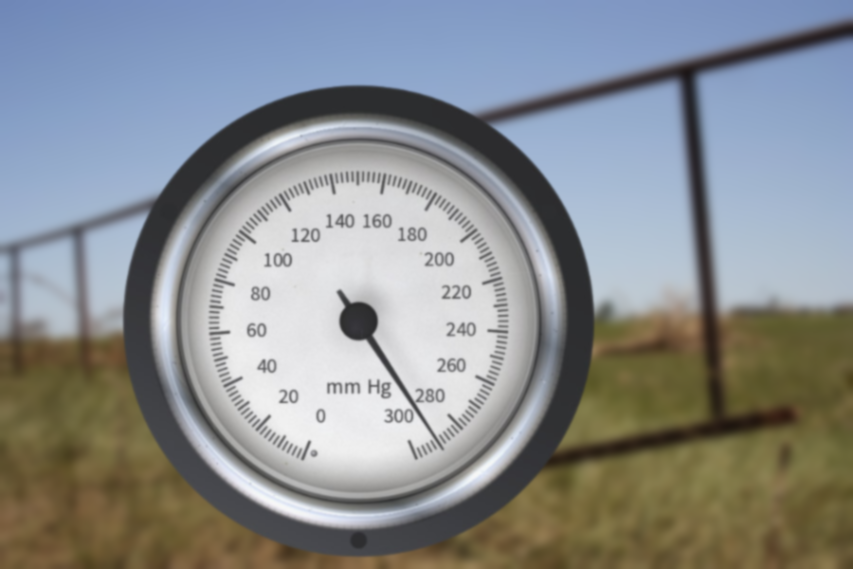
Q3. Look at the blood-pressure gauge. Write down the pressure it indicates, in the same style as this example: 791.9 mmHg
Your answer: 290 mmHg
